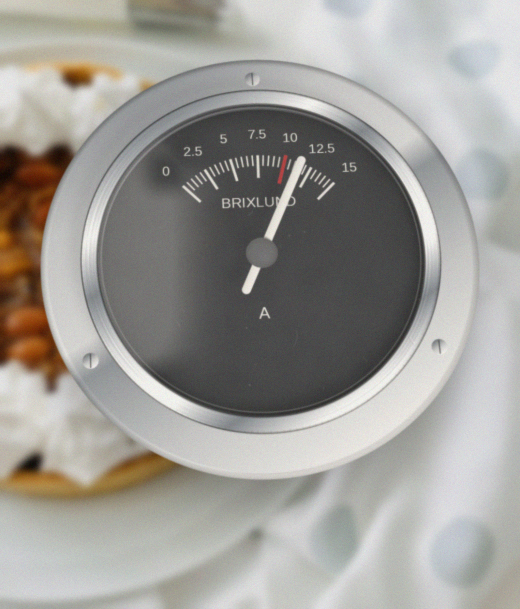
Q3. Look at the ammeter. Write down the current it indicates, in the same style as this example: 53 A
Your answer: 11.5 A
